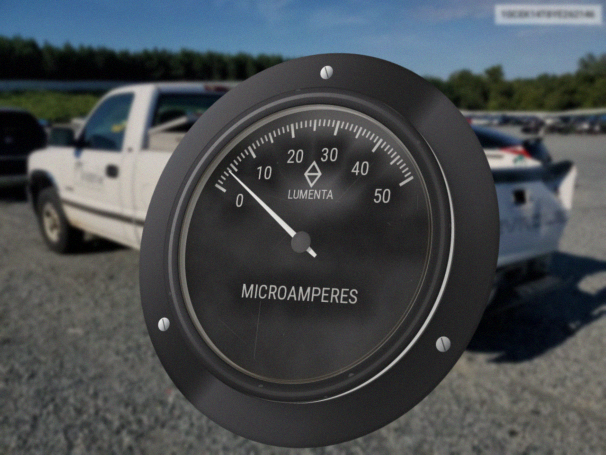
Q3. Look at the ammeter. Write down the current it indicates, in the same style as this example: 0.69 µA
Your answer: 4 µA
